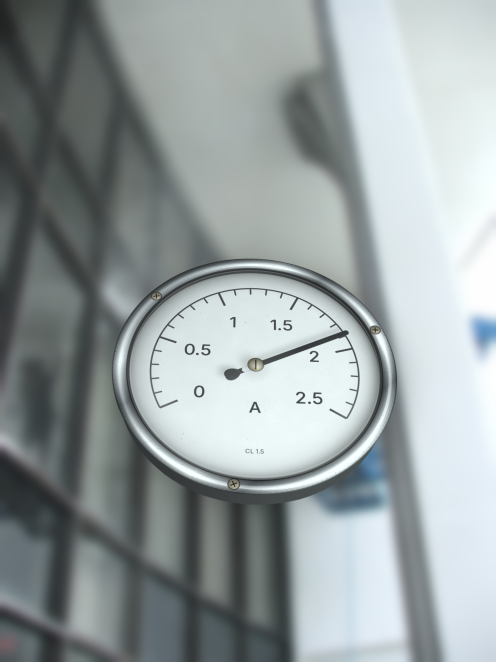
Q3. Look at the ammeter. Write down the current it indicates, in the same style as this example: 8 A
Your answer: 1.9 A
